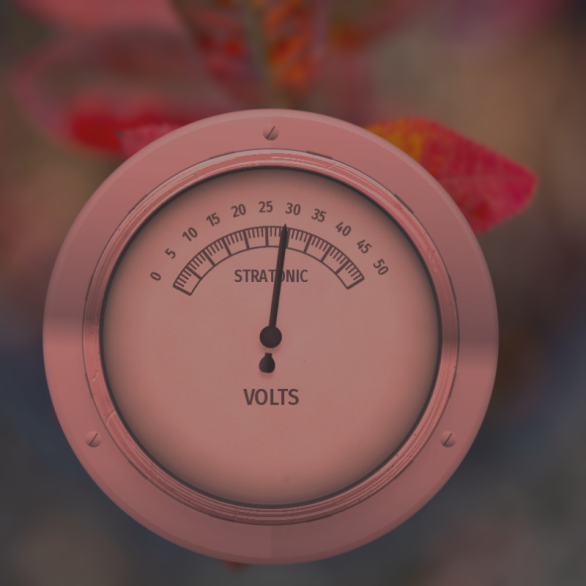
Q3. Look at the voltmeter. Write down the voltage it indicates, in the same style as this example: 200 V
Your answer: 29 V
